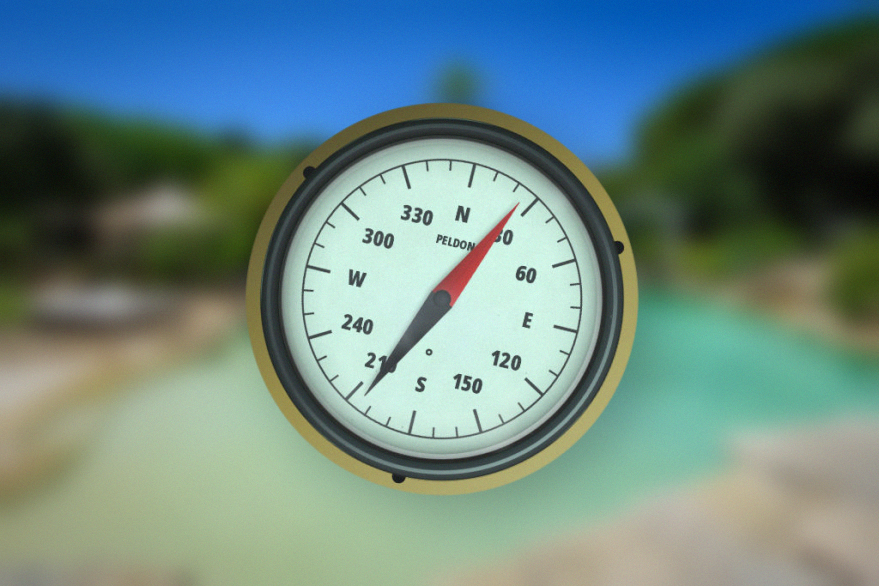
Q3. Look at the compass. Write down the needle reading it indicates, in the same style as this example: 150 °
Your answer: 25 °
